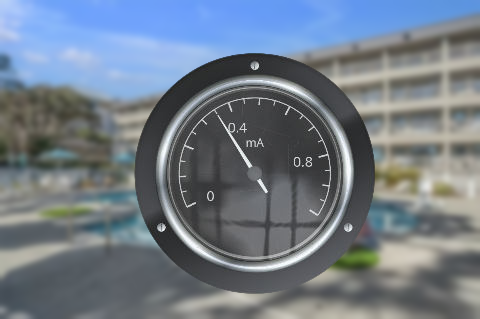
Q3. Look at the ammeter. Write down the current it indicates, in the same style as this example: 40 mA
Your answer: 0.35 mA
